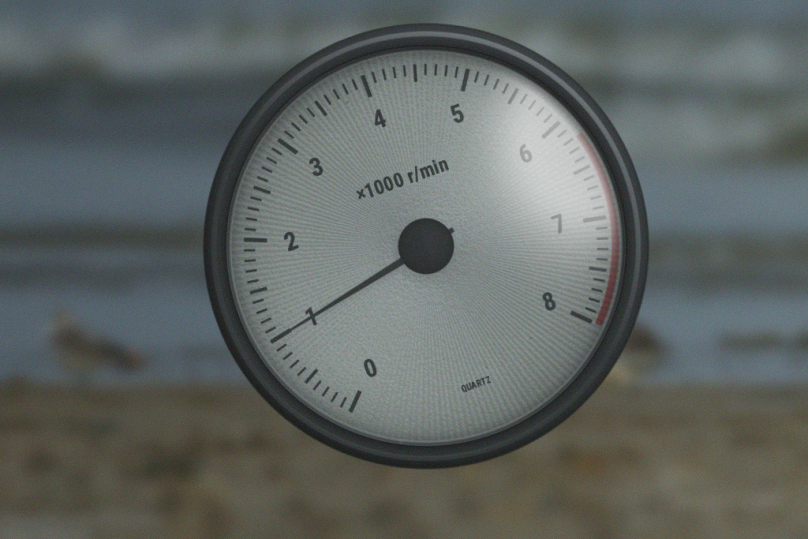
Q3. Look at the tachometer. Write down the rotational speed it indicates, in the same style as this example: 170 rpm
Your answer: 1000 rpm
